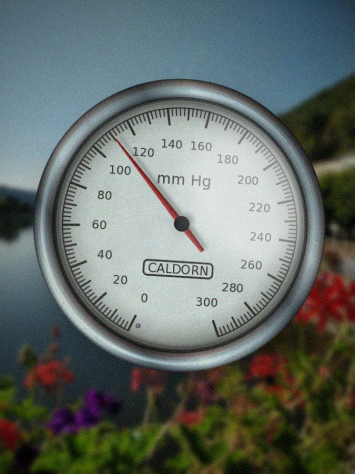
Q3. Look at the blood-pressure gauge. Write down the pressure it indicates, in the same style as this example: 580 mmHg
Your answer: 110 mmHg
